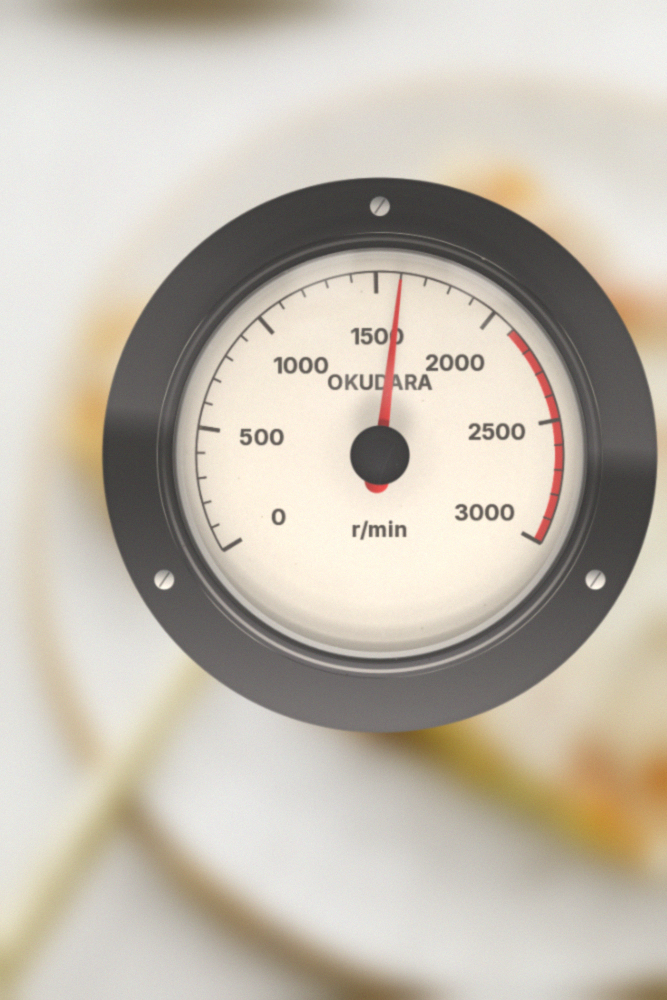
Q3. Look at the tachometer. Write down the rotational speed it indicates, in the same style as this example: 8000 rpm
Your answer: 1600 rpm
